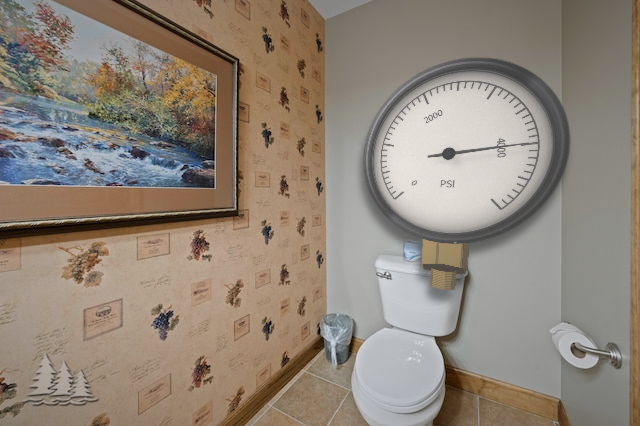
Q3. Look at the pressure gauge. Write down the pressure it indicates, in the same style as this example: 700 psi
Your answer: 4000 psi
